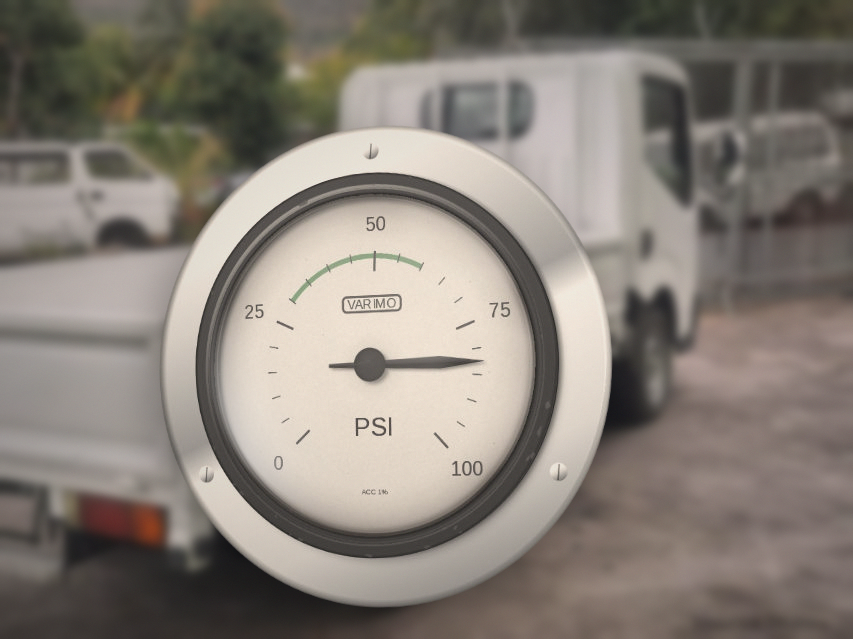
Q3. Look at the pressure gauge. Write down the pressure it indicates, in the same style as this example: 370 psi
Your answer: 82.5 psi
